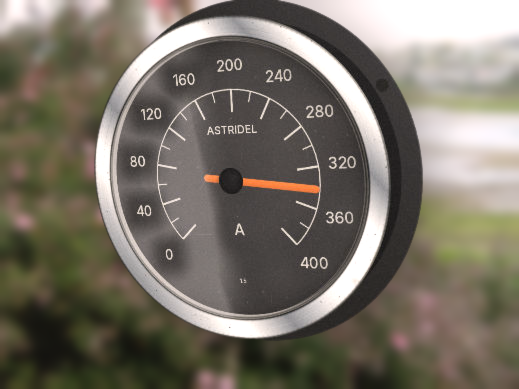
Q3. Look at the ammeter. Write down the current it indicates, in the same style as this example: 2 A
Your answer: 340 A
